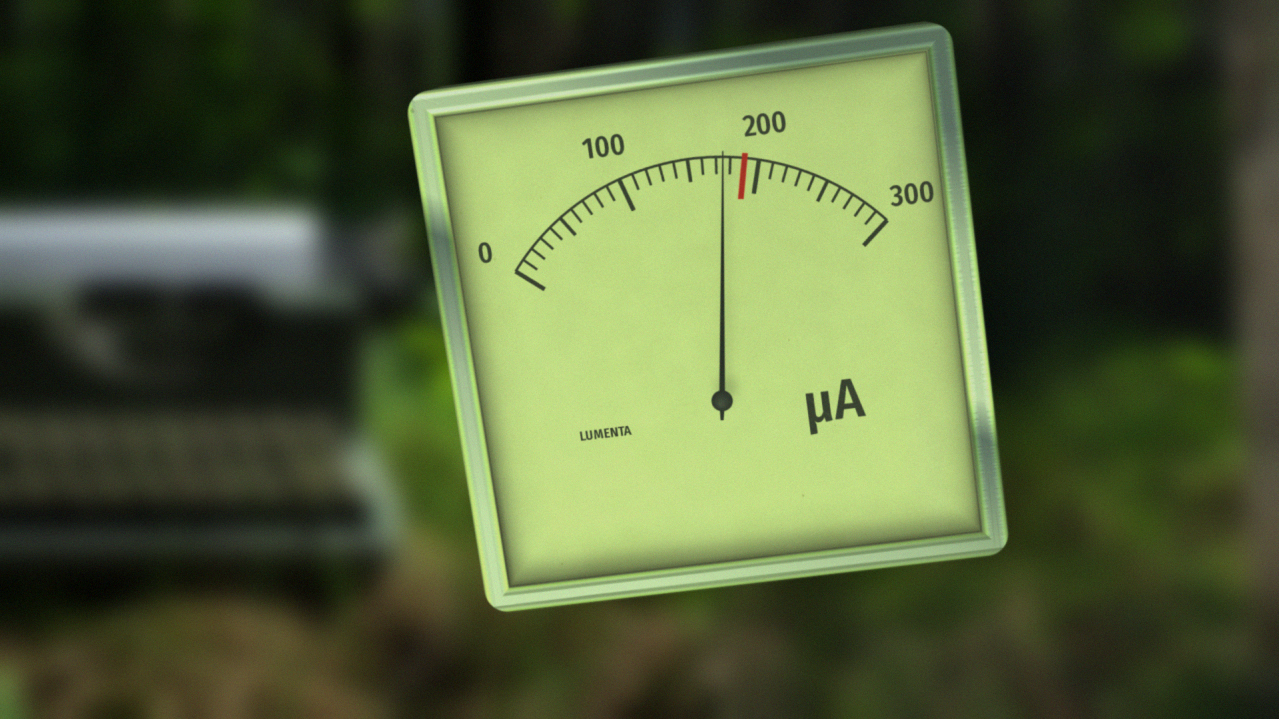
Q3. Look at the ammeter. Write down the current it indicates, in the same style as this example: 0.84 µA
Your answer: 175 µA
